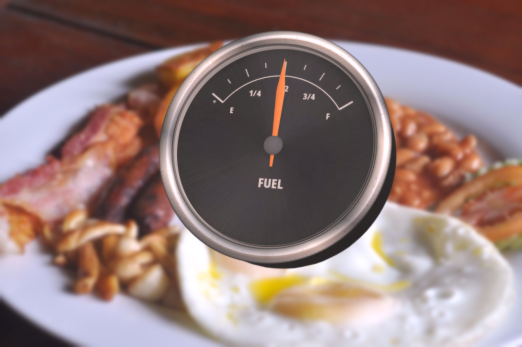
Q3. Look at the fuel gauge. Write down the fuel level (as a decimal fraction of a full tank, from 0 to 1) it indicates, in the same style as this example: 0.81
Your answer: 0.5
